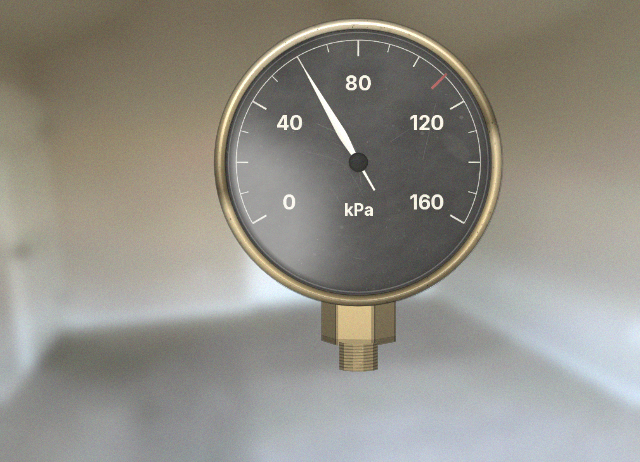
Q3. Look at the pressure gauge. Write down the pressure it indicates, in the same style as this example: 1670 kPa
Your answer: 60 kPa
